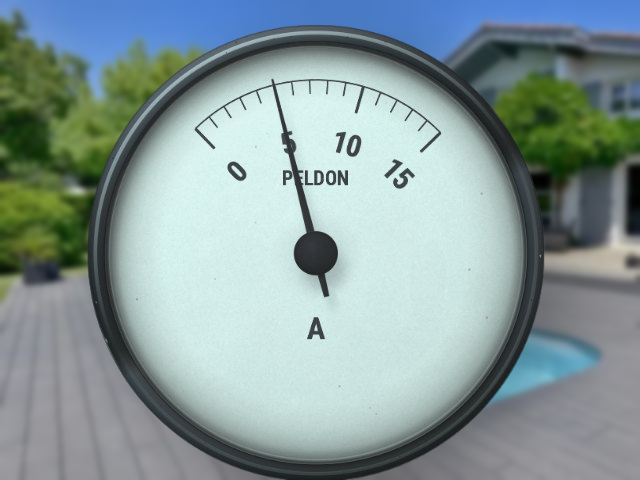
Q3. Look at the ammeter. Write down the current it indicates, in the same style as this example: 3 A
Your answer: 5 A
